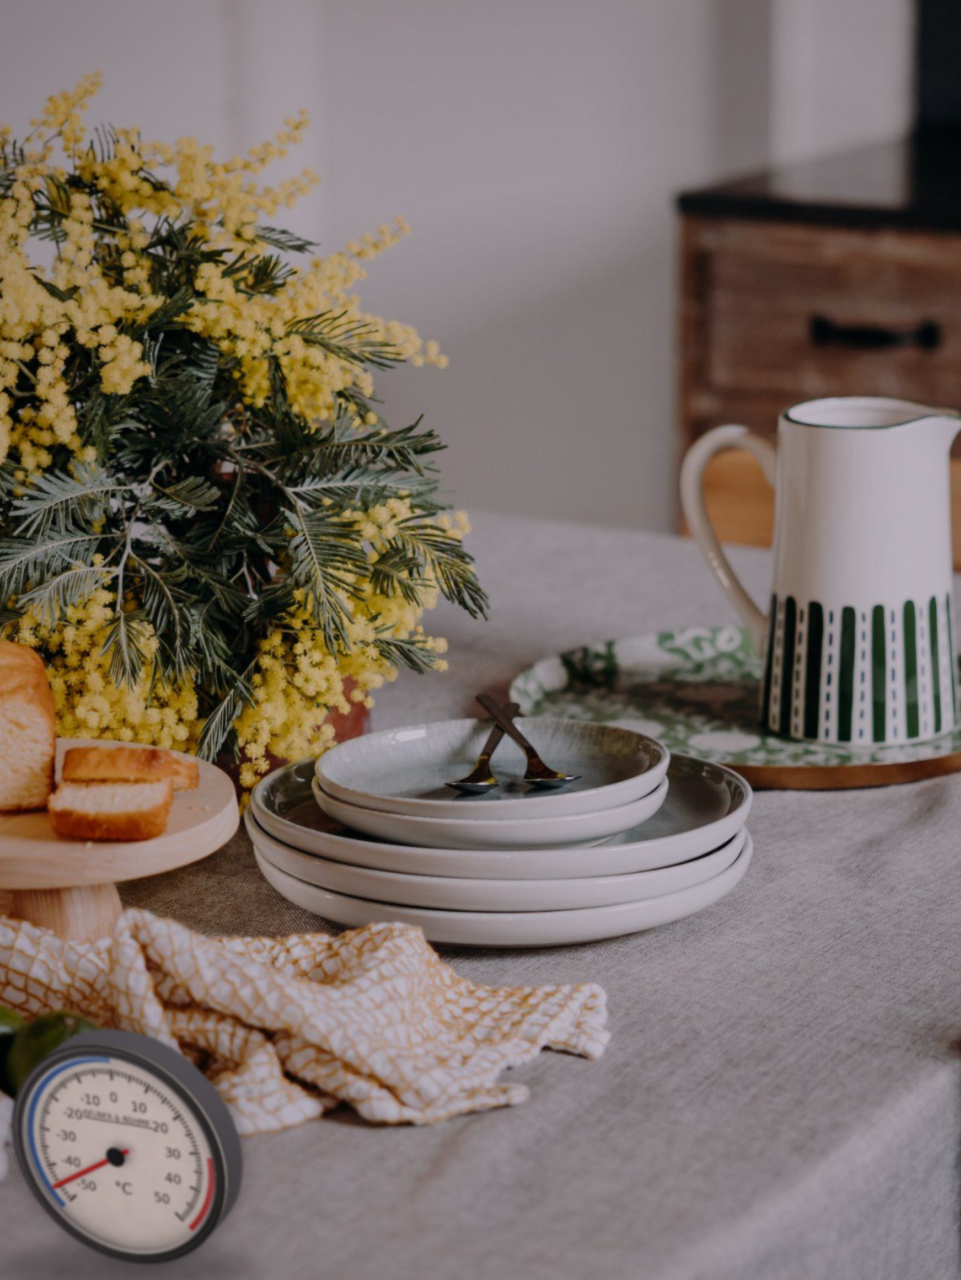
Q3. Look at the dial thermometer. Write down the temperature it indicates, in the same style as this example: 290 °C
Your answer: -45 °C
